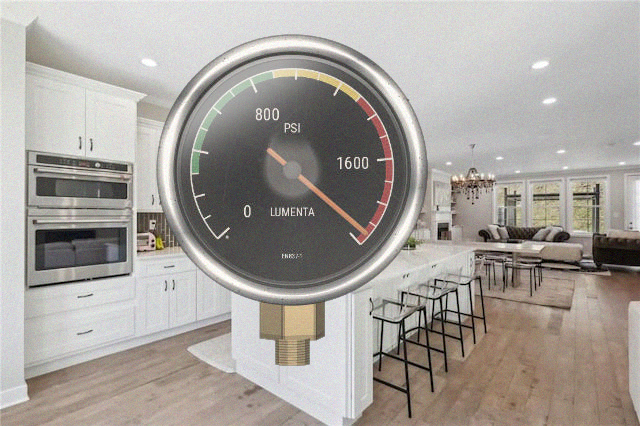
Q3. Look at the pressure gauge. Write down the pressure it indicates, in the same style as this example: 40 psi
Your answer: 1950 psi
